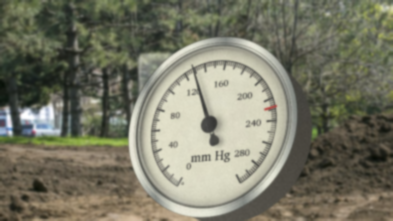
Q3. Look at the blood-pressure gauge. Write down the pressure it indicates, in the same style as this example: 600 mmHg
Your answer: 130 mmHg
